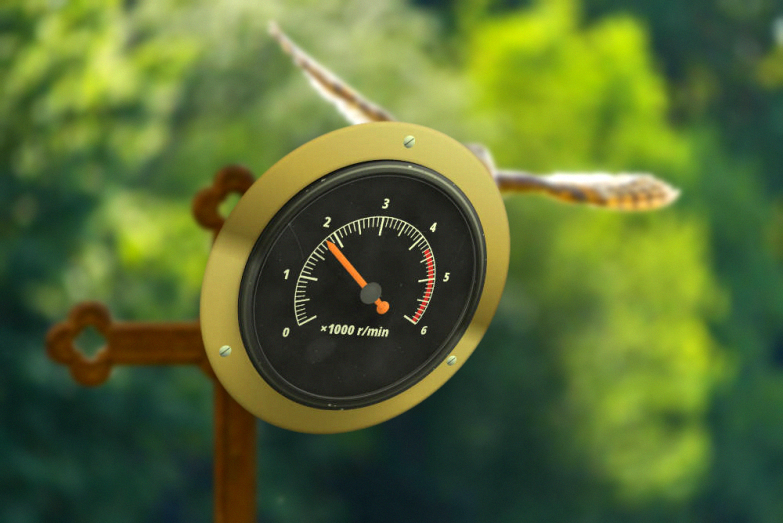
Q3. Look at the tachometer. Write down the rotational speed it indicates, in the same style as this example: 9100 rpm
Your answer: 1800 rpm
